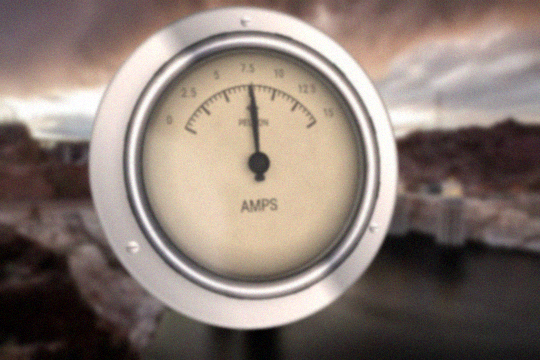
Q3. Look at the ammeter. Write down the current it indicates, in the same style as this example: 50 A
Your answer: 7.5 A
